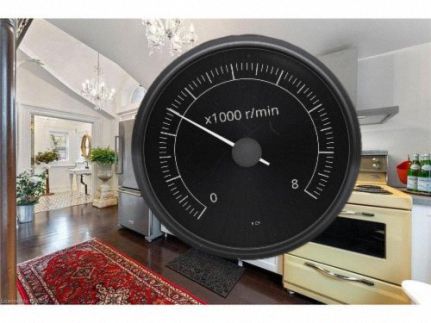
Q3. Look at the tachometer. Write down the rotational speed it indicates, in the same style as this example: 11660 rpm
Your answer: 2500 rpm
